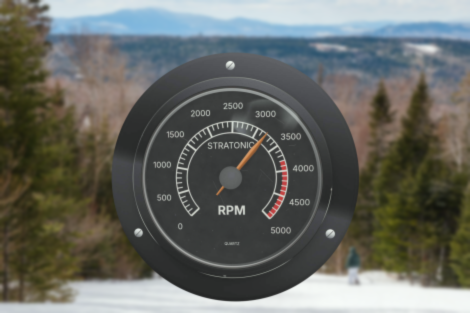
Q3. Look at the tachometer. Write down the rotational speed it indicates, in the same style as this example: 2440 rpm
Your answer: 3200 rpm
